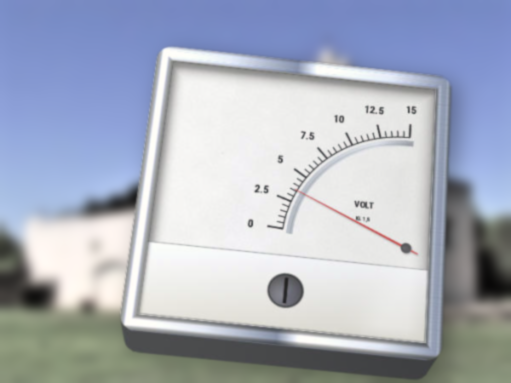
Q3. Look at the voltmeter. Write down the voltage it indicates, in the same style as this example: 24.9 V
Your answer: 3.5 V
